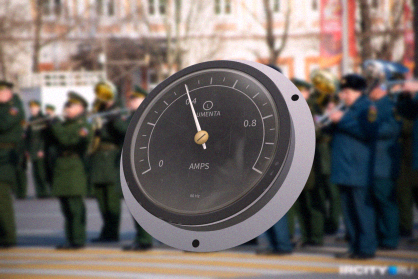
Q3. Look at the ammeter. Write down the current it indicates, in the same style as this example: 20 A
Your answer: 0.4 A
